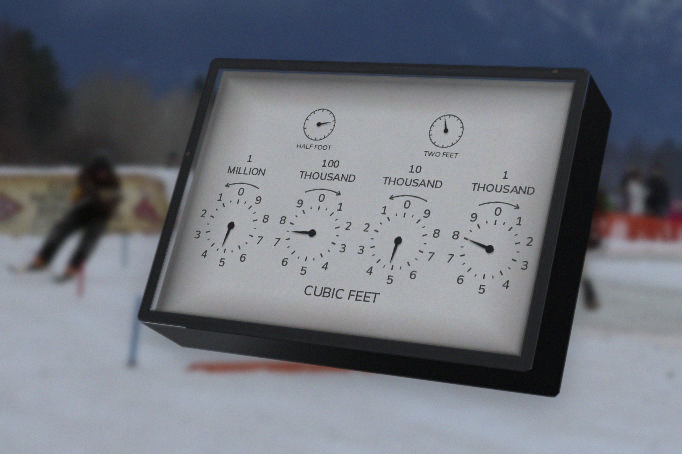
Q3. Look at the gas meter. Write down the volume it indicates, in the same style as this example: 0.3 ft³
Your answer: 474800 ft³
